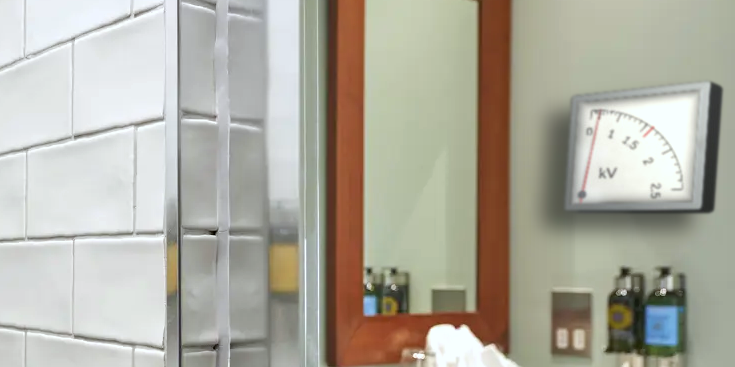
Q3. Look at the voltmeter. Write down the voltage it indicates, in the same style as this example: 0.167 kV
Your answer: 0.5 kV
